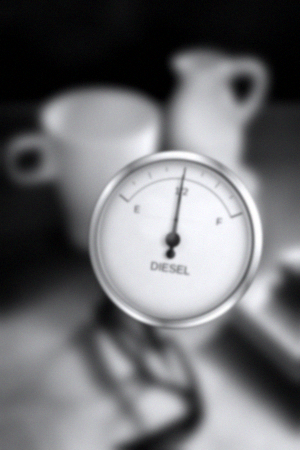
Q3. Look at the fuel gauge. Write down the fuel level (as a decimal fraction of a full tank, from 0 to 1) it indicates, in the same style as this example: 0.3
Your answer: 0.5
